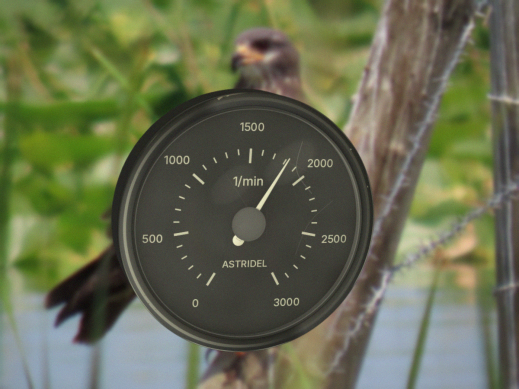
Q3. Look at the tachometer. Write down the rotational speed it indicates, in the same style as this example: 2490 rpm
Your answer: 1800 rpm
